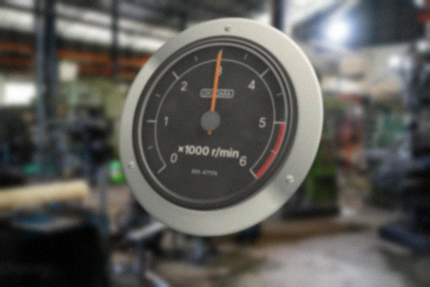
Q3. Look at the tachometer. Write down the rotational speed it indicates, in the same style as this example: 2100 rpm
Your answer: 3000 rpm
